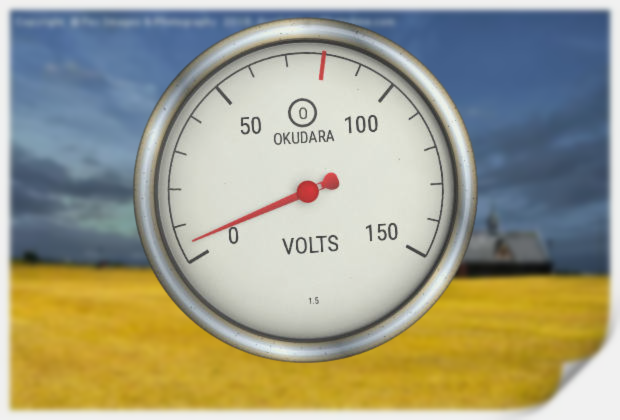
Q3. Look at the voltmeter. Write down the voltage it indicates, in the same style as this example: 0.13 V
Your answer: 5 V
